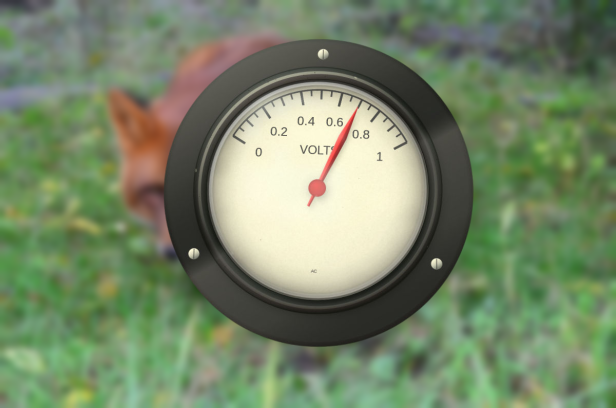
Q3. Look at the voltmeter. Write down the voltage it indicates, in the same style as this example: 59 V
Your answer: 0.7 V
